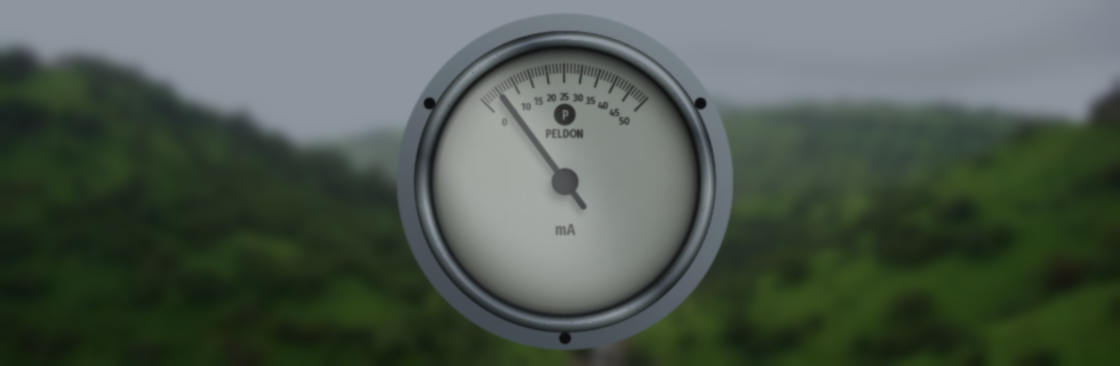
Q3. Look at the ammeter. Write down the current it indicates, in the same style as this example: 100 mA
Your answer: 5 mA
